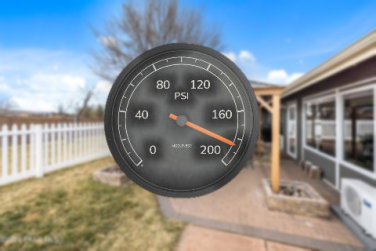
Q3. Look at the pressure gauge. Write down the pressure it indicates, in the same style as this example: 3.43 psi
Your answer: 185 psi
